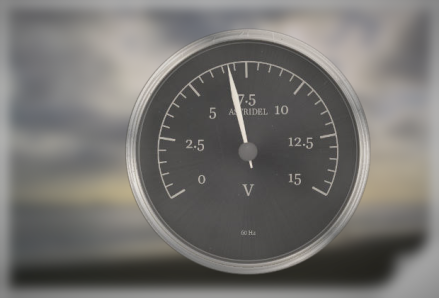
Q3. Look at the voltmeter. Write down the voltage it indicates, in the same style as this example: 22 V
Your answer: 6.75 V
